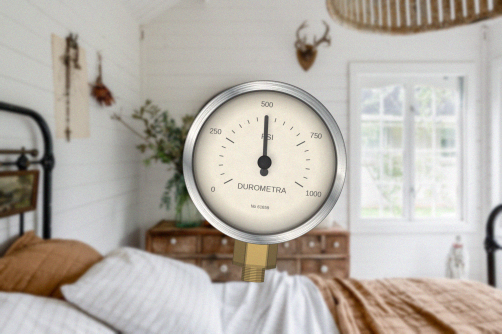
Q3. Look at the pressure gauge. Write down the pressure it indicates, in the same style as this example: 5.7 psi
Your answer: 500 psi
